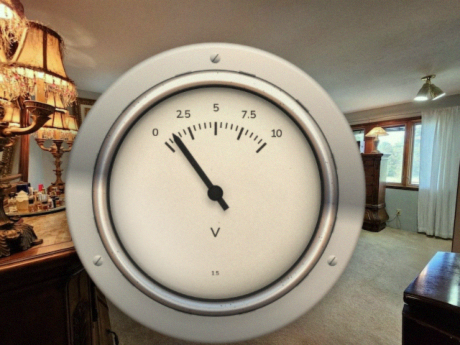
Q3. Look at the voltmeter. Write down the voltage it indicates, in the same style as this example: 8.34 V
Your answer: 1 V
